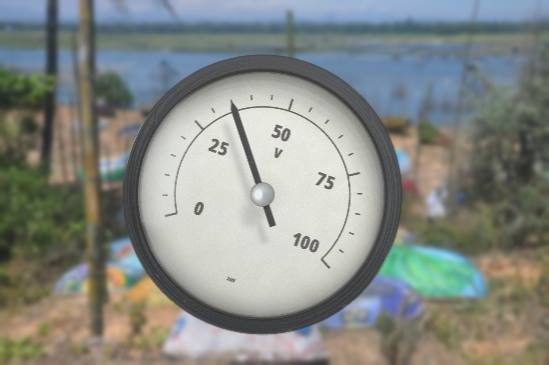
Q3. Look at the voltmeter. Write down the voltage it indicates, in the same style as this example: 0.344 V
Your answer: 35 V
